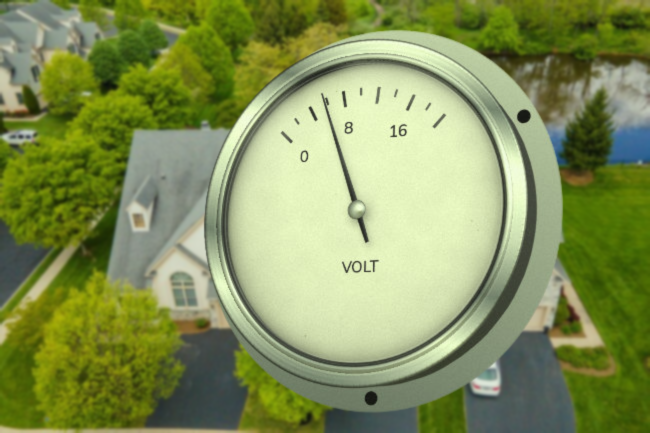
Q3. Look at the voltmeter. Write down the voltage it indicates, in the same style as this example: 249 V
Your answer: 6 V
